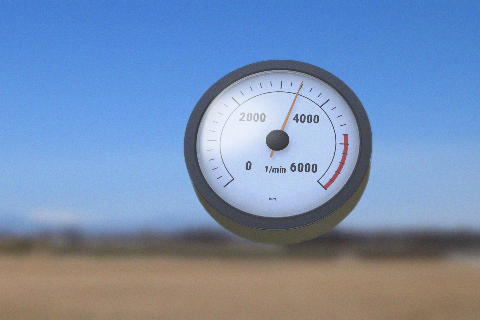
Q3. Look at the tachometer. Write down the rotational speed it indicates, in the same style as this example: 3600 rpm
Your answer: 3400 rpm
